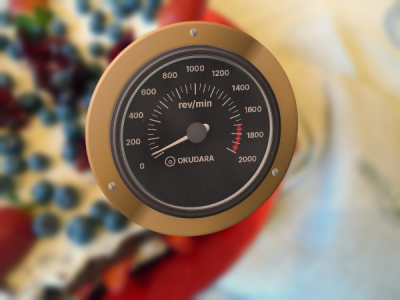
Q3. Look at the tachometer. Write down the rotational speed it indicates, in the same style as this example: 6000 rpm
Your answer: 50 rpm
